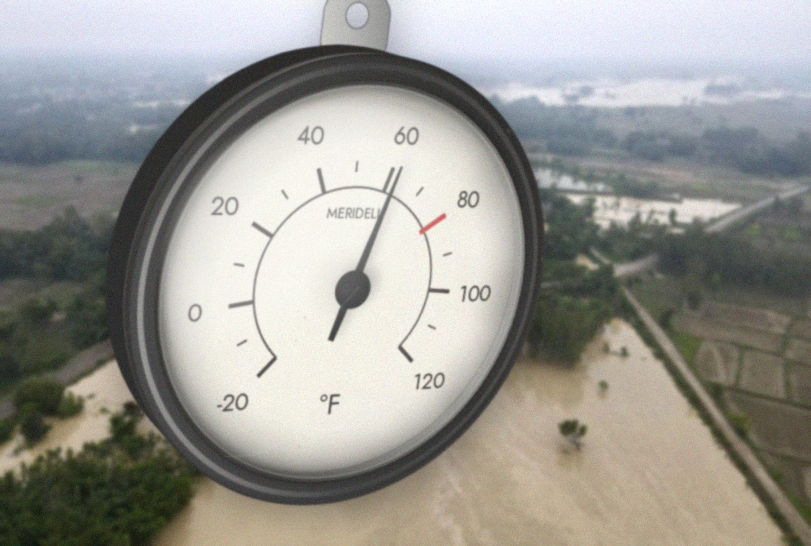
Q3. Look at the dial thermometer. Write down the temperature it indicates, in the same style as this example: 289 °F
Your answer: 60 °F
